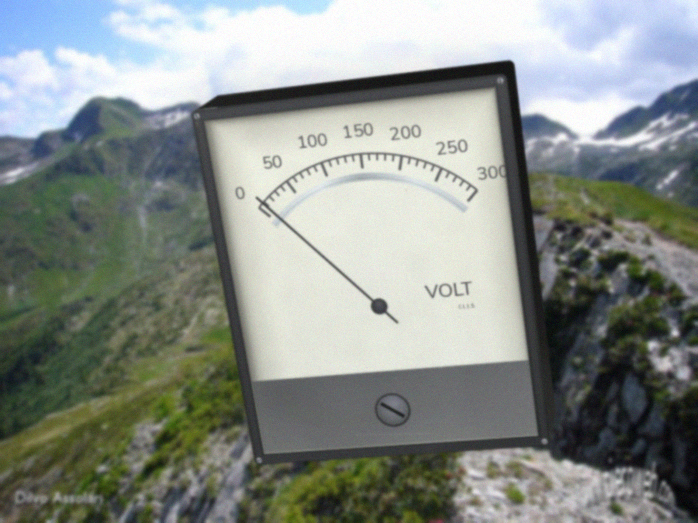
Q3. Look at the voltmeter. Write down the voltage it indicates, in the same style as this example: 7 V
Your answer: 10 V
